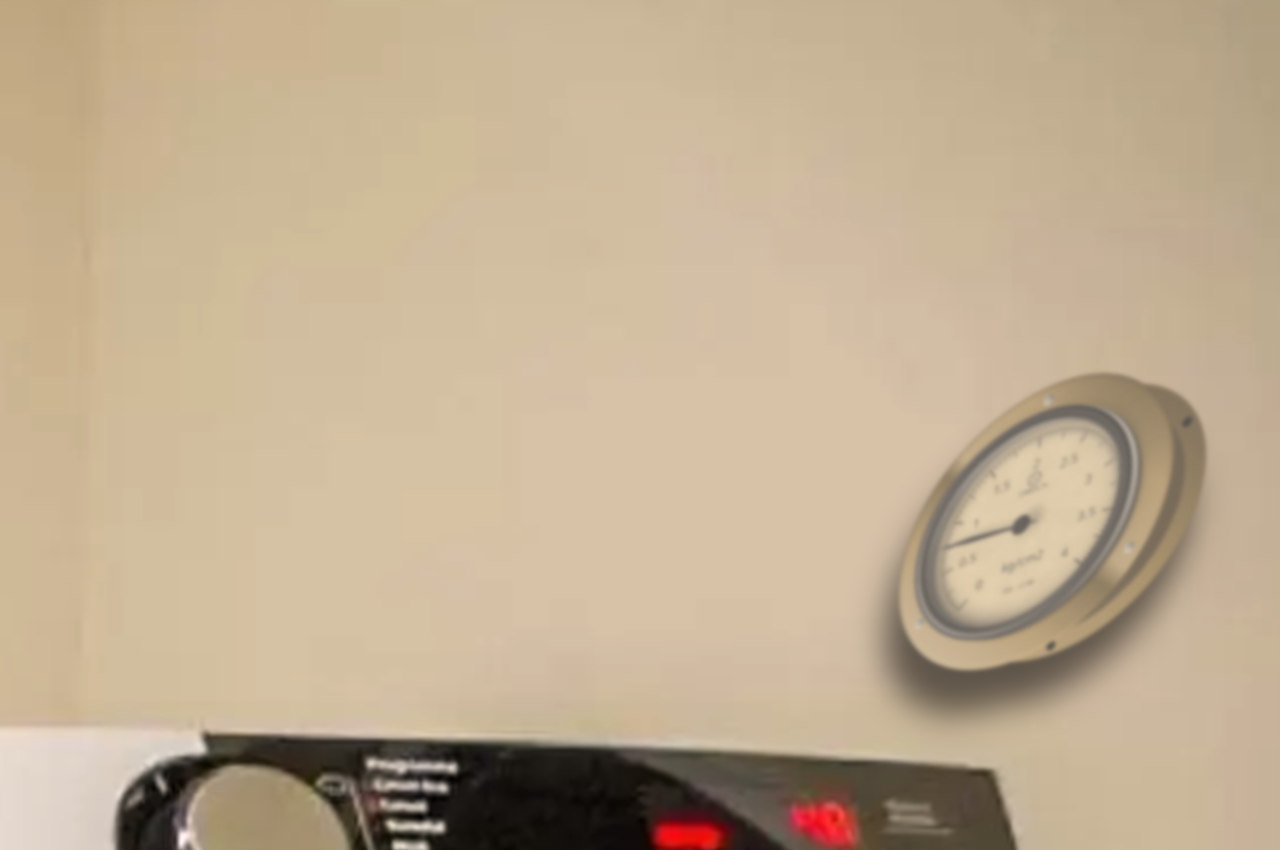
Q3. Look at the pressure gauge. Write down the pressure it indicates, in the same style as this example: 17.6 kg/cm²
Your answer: 0.75 kg/cm²
